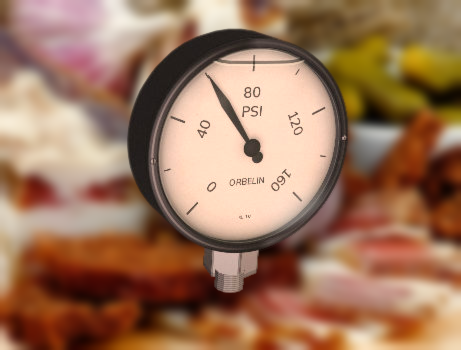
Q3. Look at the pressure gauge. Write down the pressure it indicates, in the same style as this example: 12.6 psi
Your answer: 60 psi
